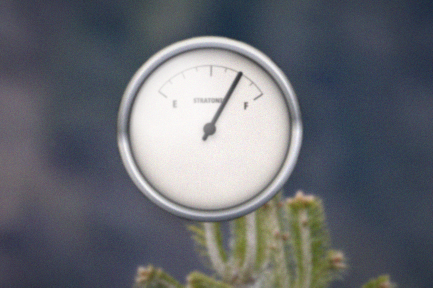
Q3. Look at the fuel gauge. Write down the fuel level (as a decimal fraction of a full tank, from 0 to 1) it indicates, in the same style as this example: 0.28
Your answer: 0.75
